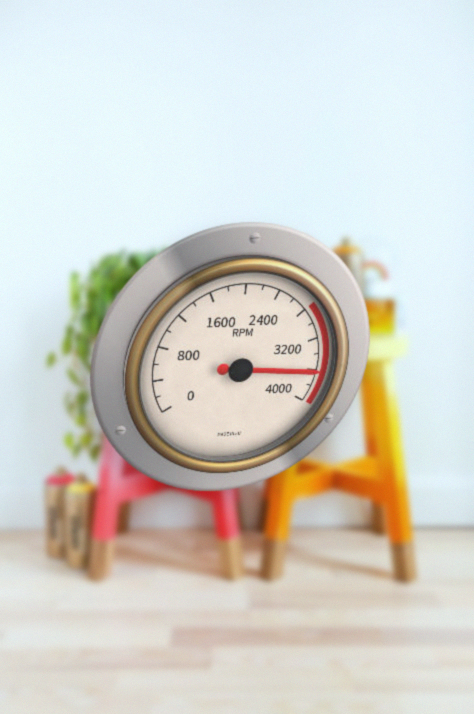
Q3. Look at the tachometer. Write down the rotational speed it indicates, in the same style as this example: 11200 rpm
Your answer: 3600 rpm
